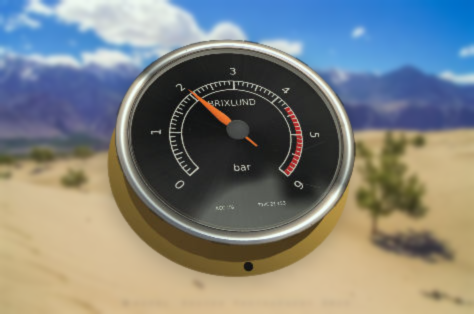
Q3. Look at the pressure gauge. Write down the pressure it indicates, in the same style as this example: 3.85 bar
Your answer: 2 bar
